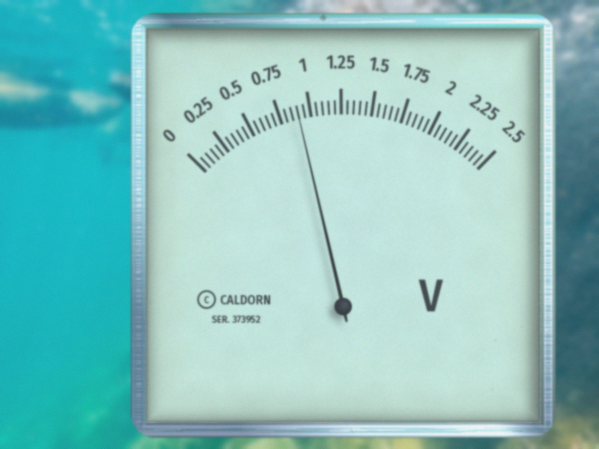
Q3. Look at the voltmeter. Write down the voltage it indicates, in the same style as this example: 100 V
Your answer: 0.9 V
